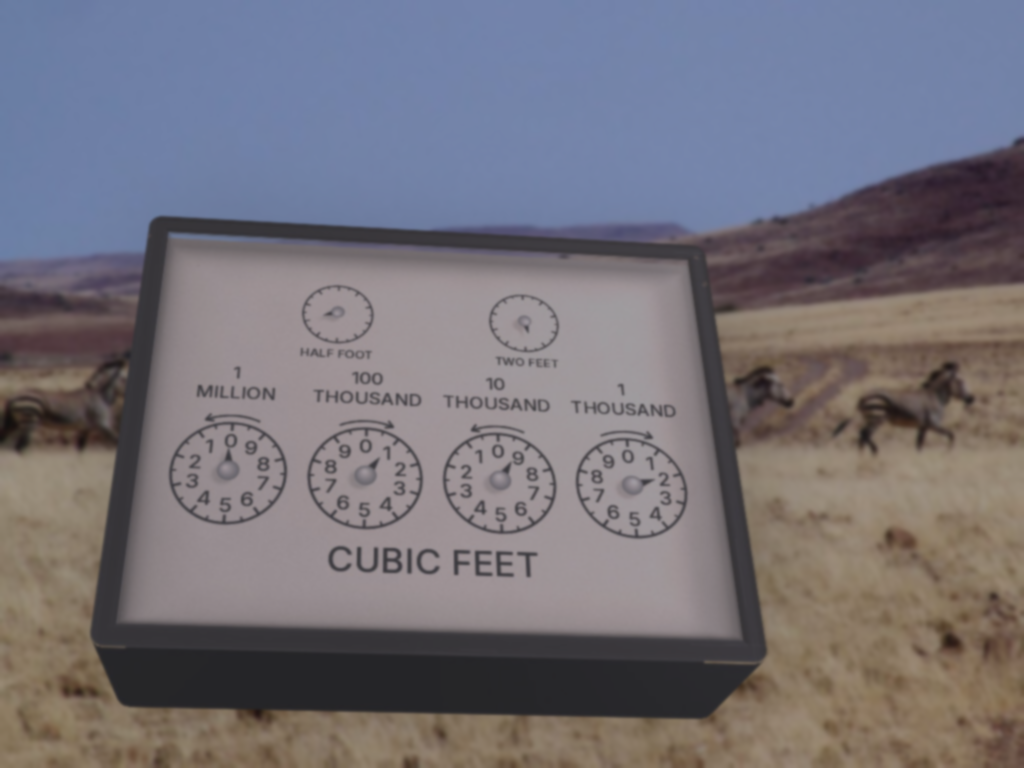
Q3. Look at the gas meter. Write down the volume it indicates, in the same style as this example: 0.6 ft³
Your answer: 9200 ft³
